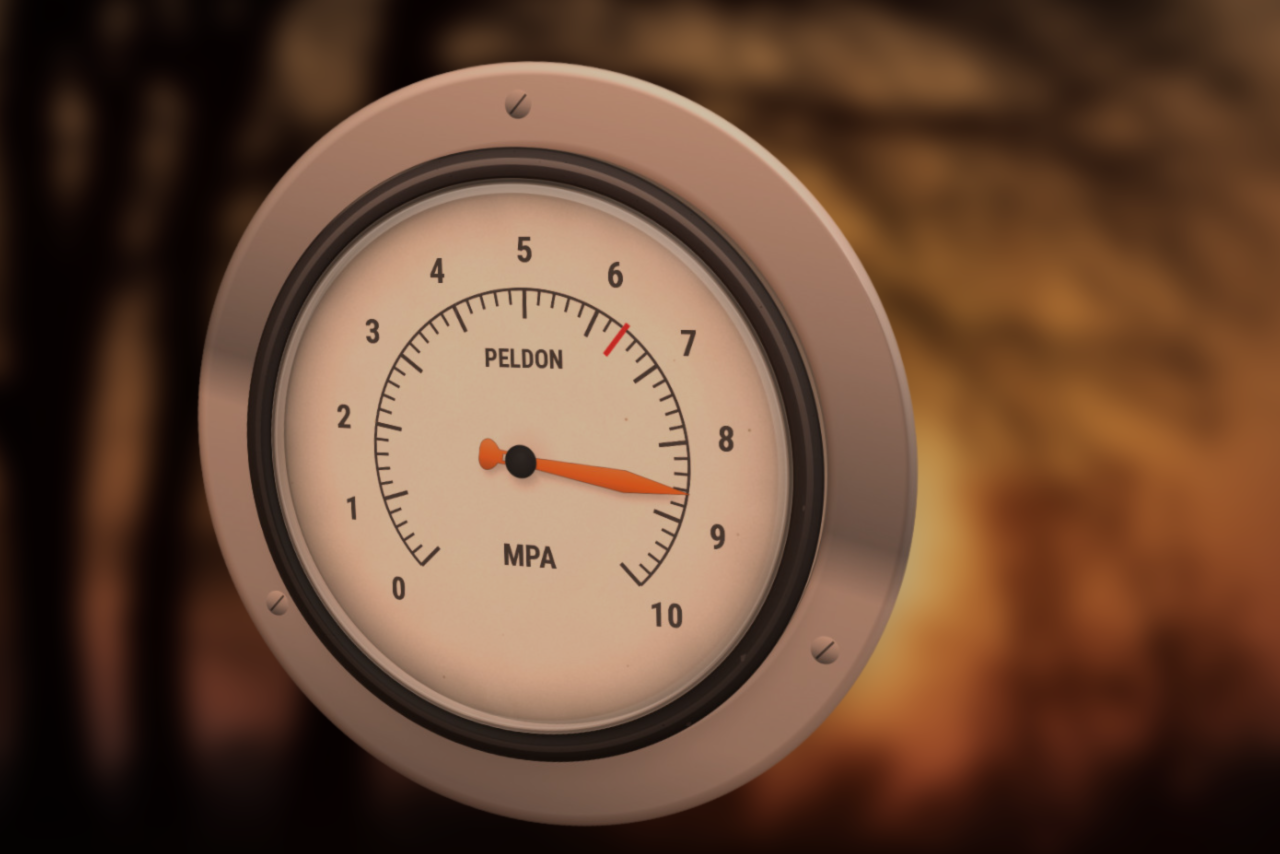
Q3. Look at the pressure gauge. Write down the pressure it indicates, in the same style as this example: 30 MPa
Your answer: 8.6 MPa
